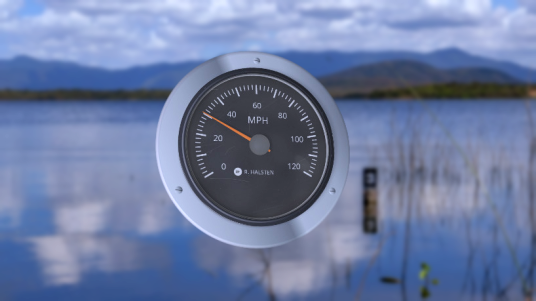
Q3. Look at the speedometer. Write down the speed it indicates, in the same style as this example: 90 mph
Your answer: 30 mph
